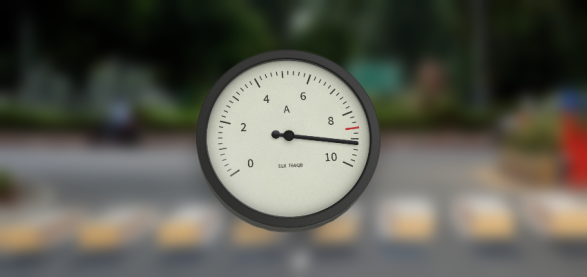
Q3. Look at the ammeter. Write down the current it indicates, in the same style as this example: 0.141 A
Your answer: 9.2 A
